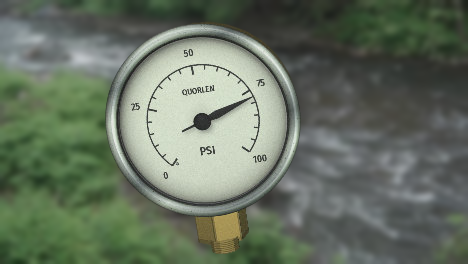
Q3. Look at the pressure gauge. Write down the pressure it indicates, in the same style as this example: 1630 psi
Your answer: 77.5 psi
